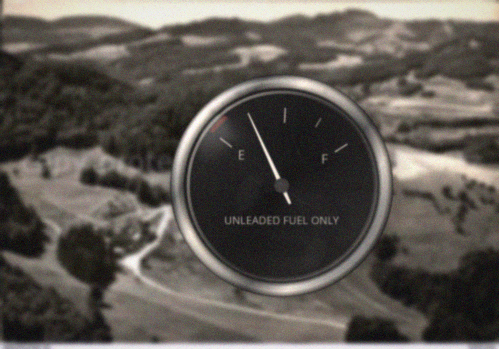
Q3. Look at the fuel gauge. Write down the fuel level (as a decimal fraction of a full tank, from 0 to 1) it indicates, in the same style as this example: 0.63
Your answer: 0.25
